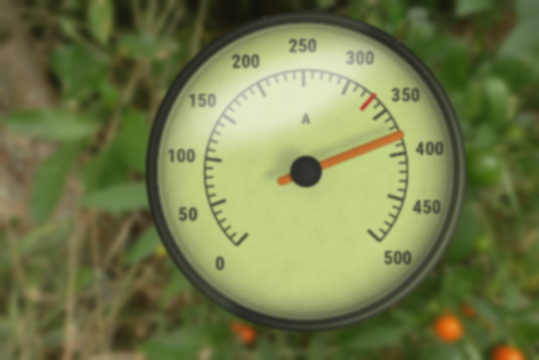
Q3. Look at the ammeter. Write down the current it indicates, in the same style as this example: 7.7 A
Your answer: 380 A
